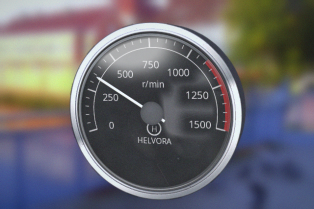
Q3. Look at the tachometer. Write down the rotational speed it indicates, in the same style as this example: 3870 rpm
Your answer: 350 rpm
